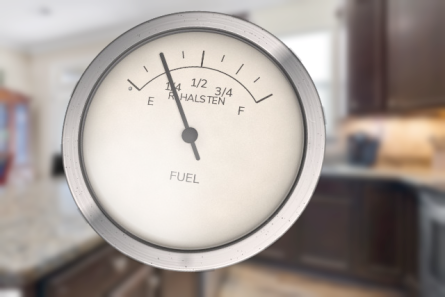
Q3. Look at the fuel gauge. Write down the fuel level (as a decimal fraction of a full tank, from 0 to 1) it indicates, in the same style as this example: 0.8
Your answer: 0.25
